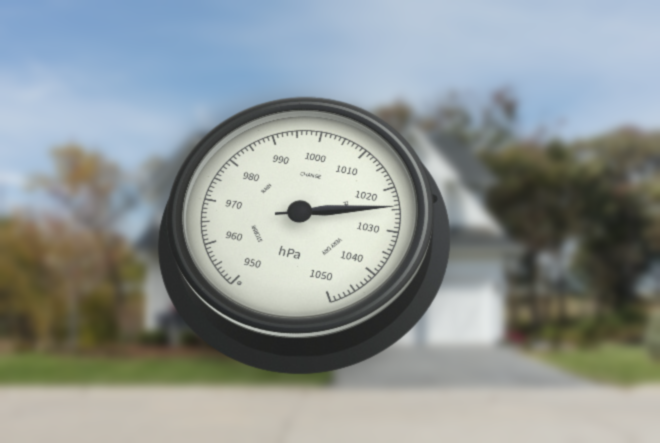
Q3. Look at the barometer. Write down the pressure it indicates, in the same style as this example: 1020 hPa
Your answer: 1025 hPa
